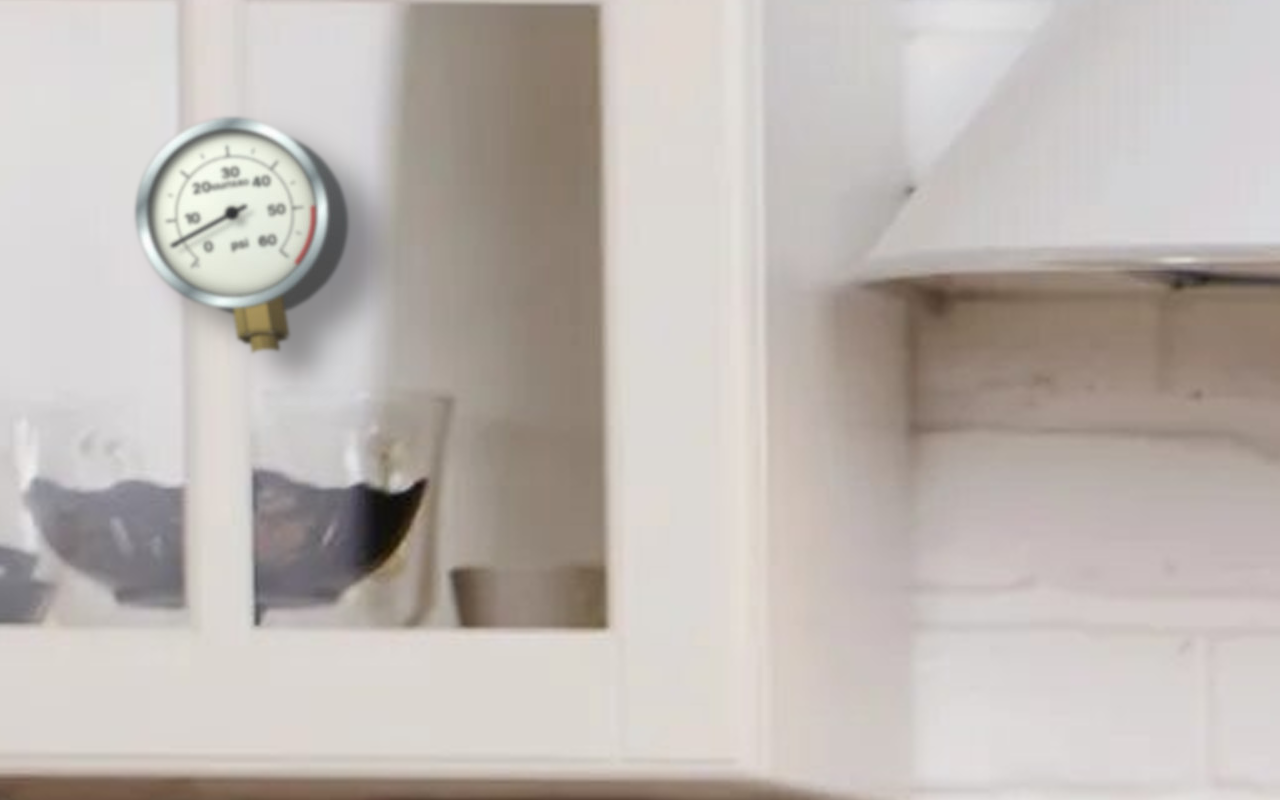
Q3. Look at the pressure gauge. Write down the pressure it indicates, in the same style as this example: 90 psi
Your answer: 5 psi
